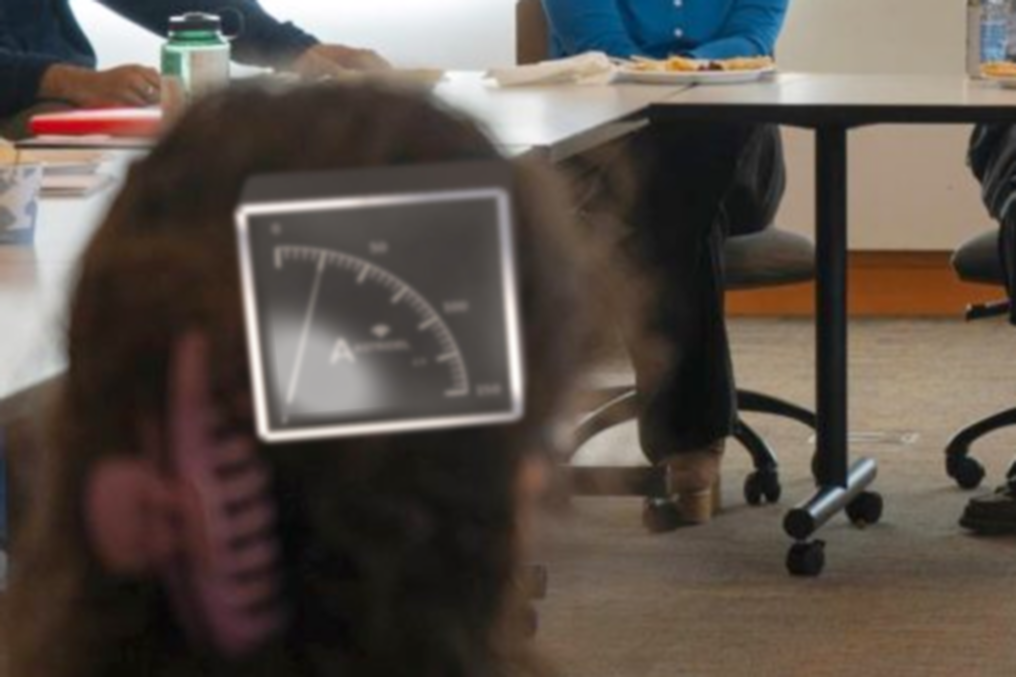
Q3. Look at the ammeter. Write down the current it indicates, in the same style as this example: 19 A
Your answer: 25 A
